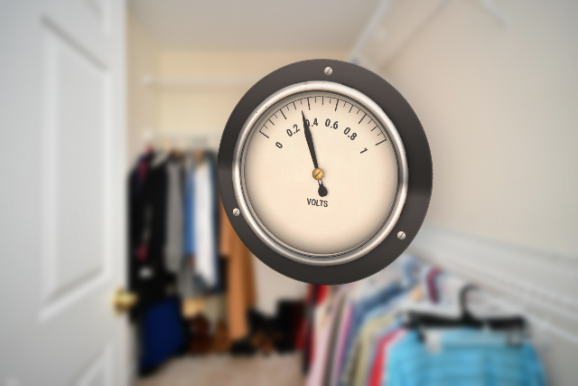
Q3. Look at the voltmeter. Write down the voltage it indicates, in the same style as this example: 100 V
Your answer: 0.35 V
